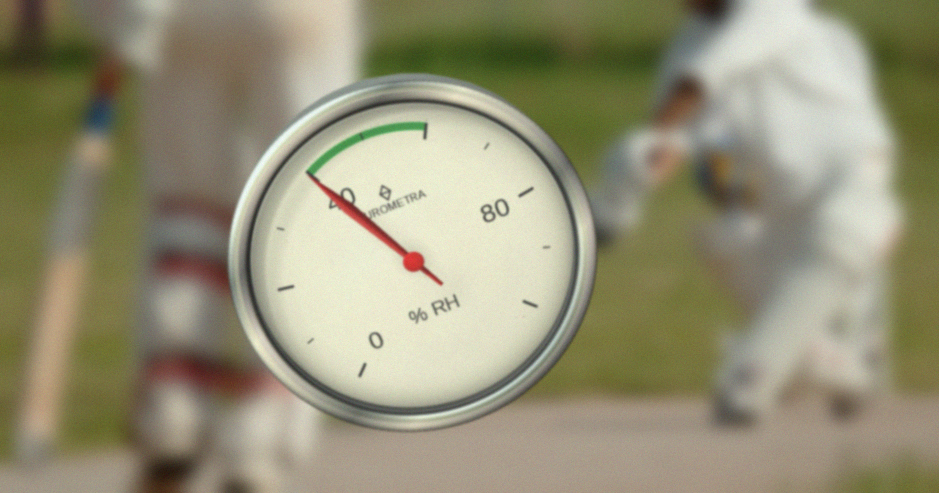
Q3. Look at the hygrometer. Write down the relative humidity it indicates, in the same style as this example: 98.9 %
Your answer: 40 %
